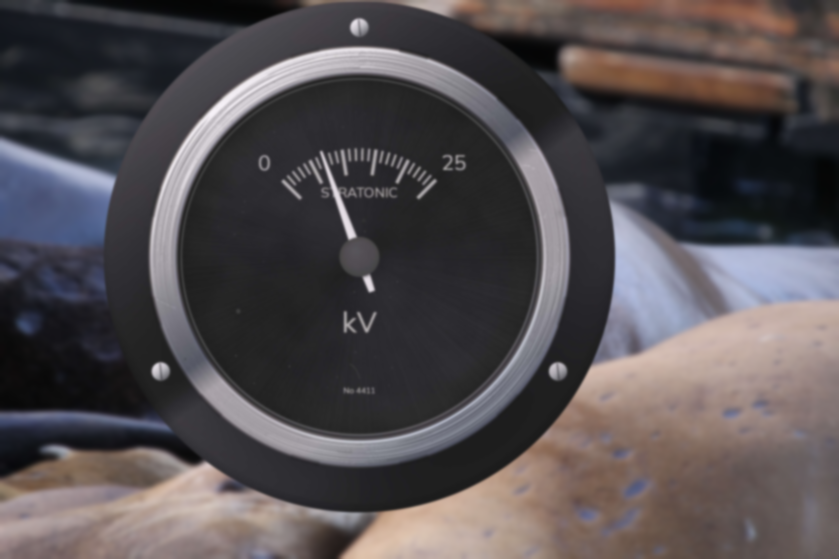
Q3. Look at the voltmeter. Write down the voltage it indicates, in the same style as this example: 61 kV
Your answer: 7 kV
